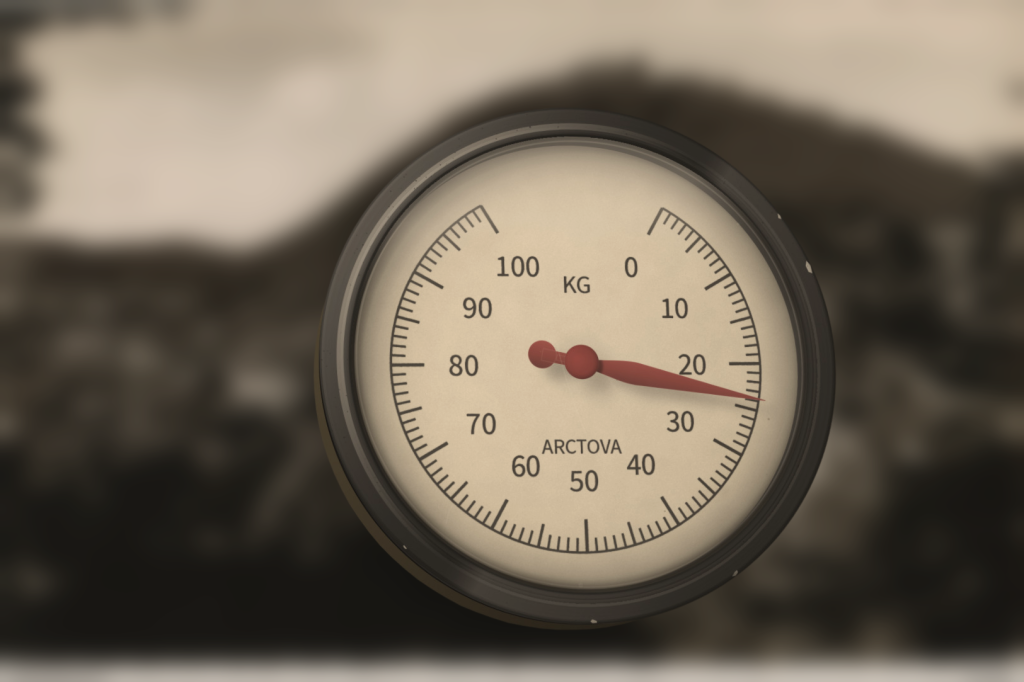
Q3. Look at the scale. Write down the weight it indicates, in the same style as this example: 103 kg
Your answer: 24 kg
